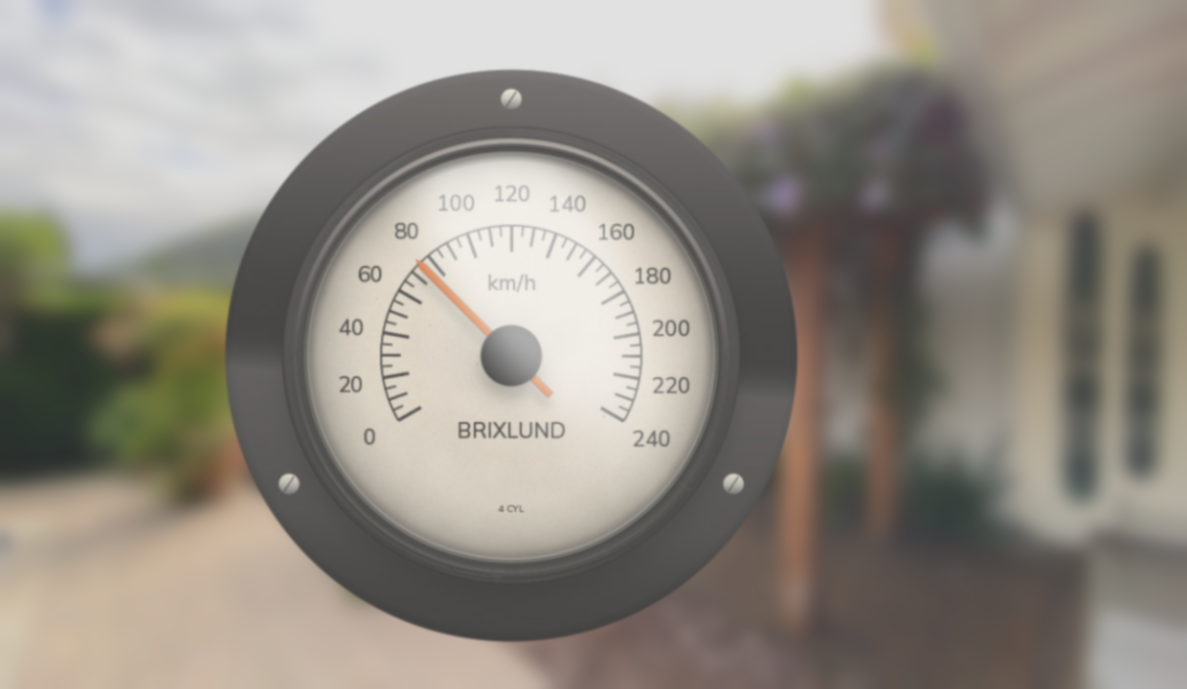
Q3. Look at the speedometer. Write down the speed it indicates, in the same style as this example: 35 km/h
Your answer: 75 km/h
